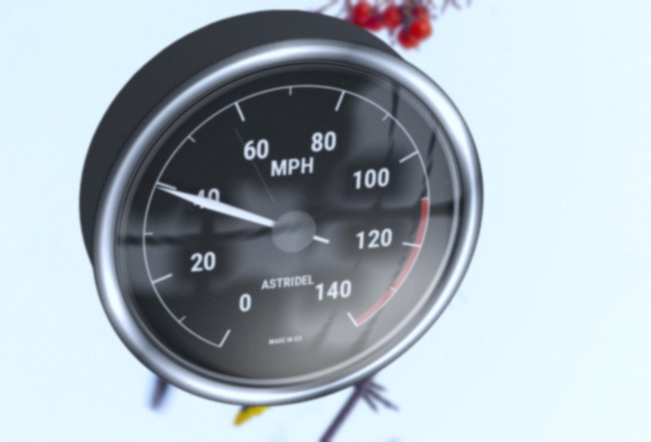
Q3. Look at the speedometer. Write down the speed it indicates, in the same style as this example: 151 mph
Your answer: 40 mph
